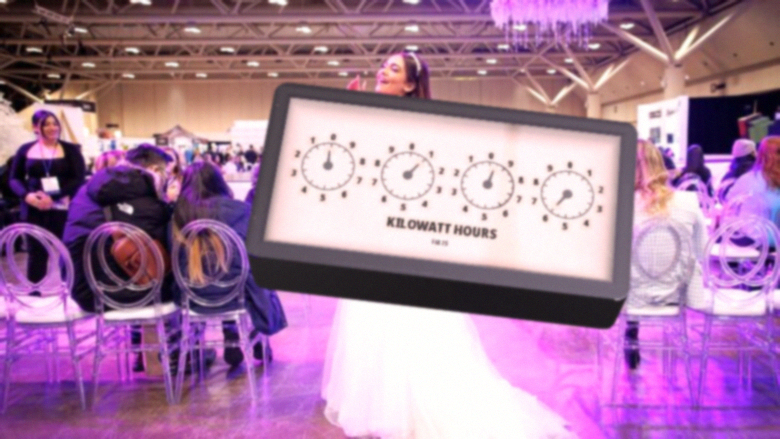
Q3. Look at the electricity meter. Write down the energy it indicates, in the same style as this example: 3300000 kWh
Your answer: 96 kWh
